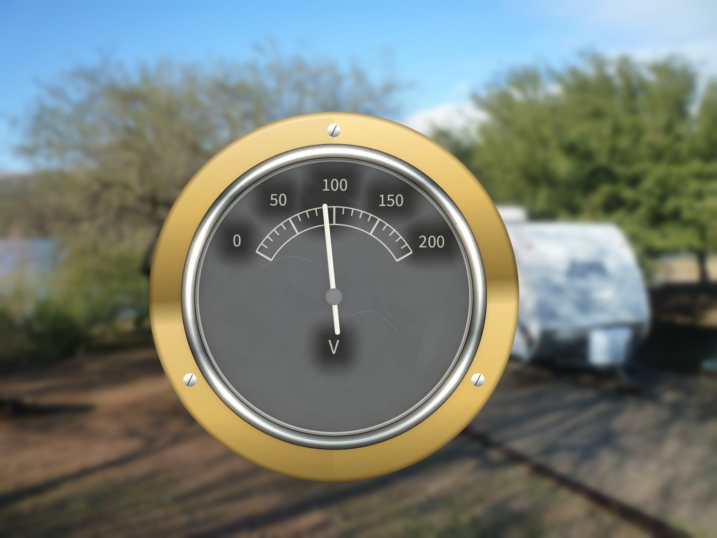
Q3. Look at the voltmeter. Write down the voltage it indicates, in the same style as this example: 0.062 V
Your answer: 90 V
